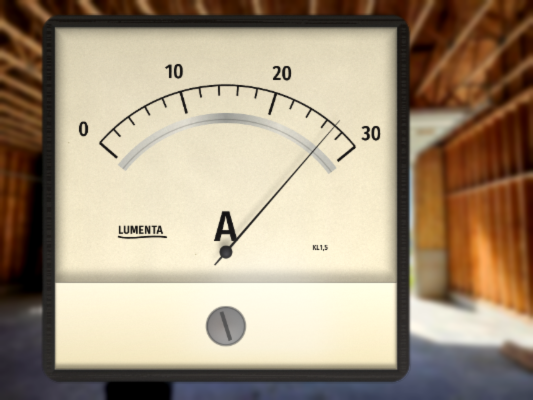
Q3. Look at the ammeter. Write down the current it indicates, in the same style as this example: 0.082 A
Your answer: 27 A
